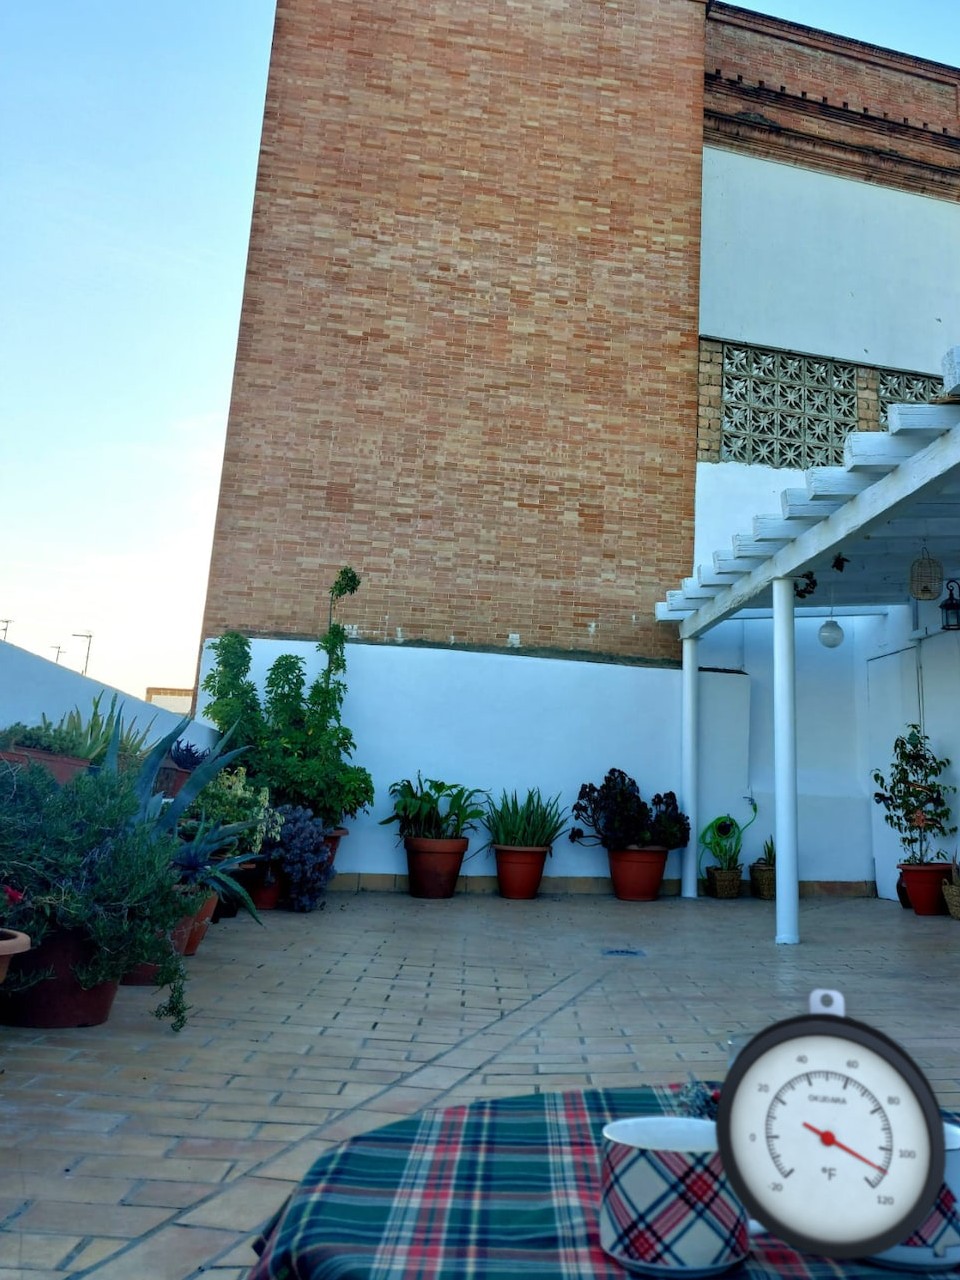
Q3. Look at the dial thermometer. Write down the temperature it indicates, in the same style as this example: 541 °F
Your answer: 110 °F
